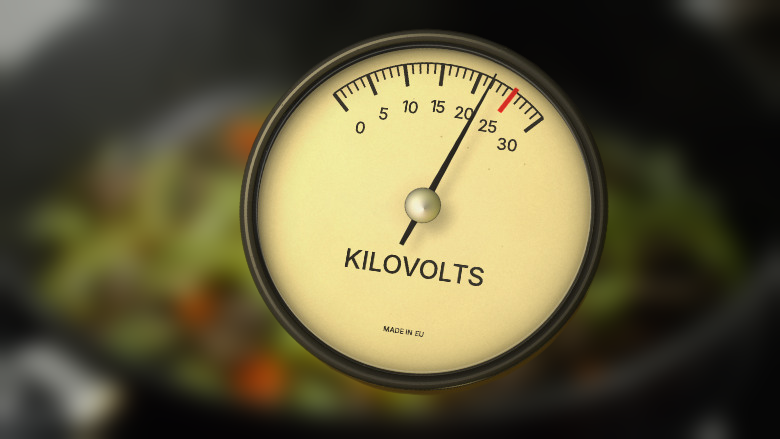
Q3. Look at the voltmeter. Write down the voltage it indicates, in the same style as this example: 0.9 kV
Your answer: 22 kV
